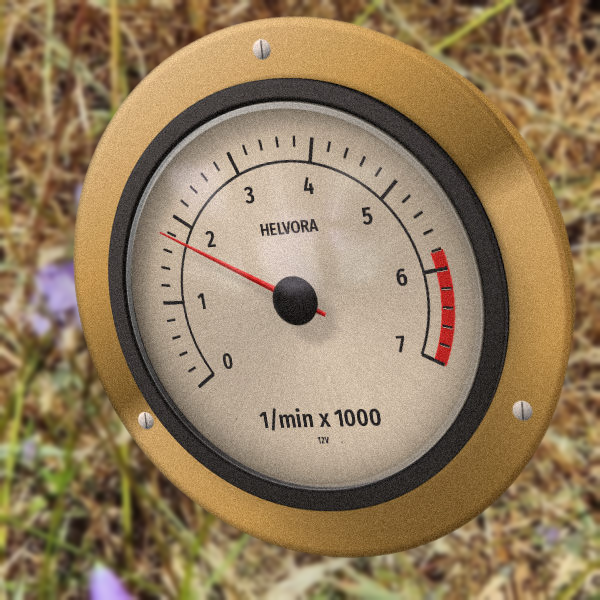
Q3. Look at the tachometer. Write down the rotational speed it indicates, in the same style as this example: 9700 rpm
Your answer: 1800 rpm
